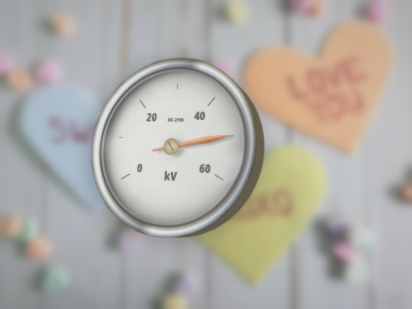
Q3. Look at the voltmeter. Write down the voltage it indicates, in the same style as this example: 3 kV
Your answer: 50 kV
